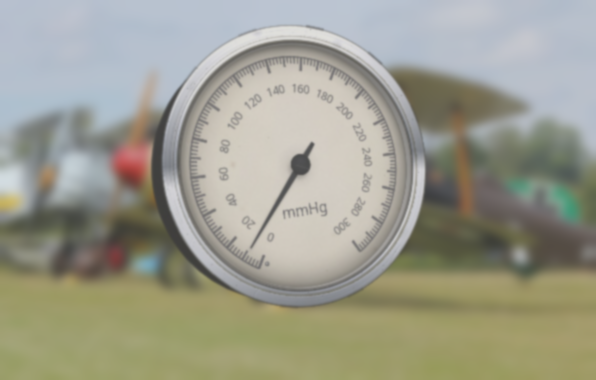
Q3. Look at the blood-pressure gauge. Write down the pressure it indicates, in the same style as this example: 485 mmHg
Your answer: 10 mmHg
